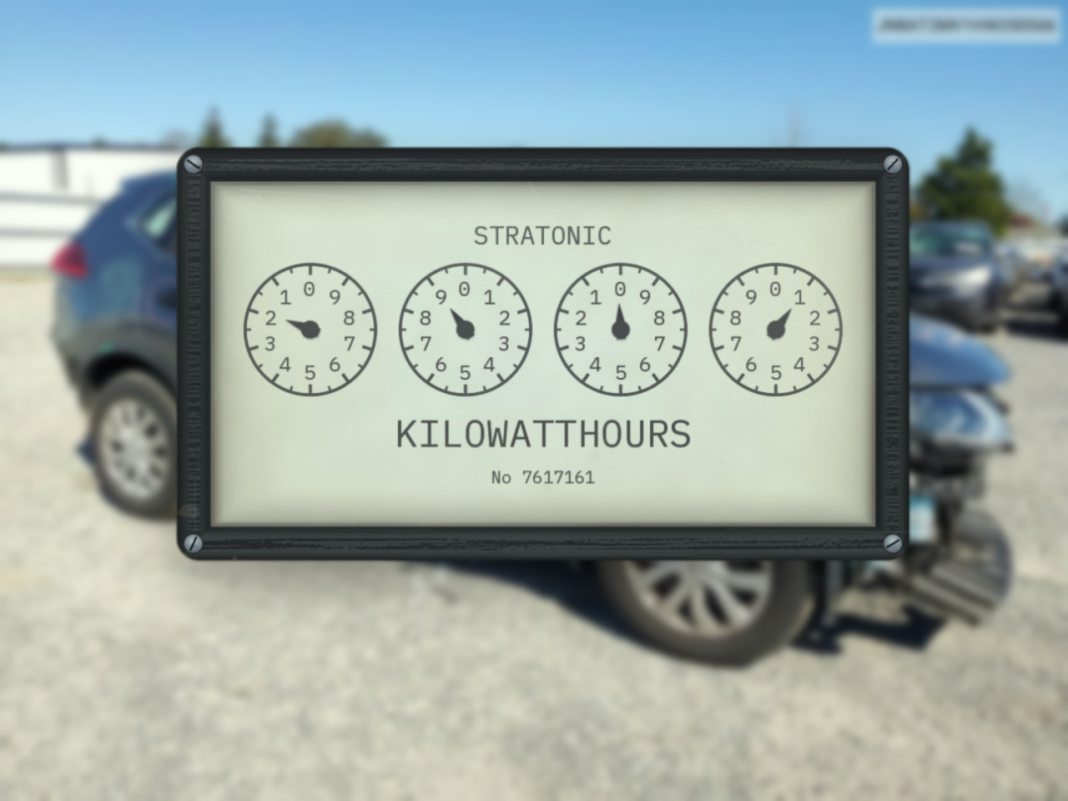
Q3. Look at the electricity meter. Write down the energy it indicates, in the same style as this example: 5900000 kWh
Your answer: 1901 kWh
